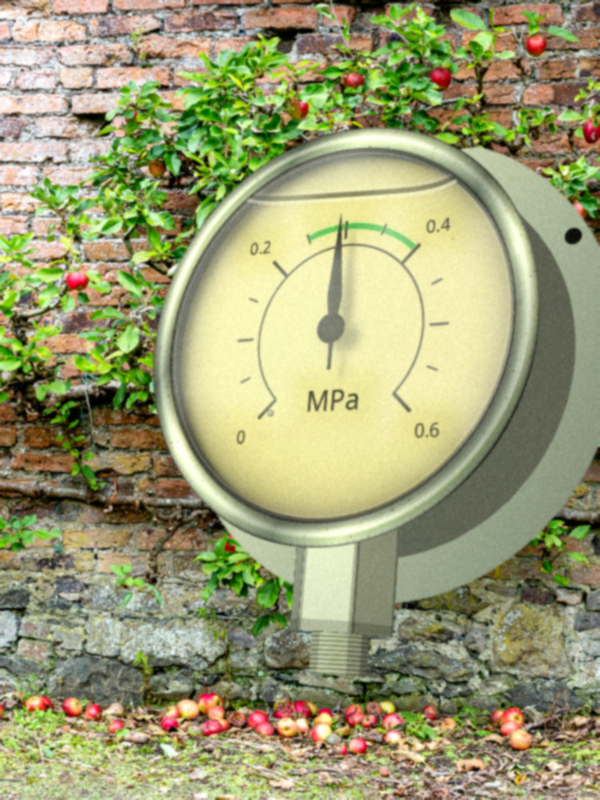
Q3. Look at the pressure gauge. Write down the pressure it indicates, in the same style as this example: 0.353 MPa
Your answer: 0.3 MPa
